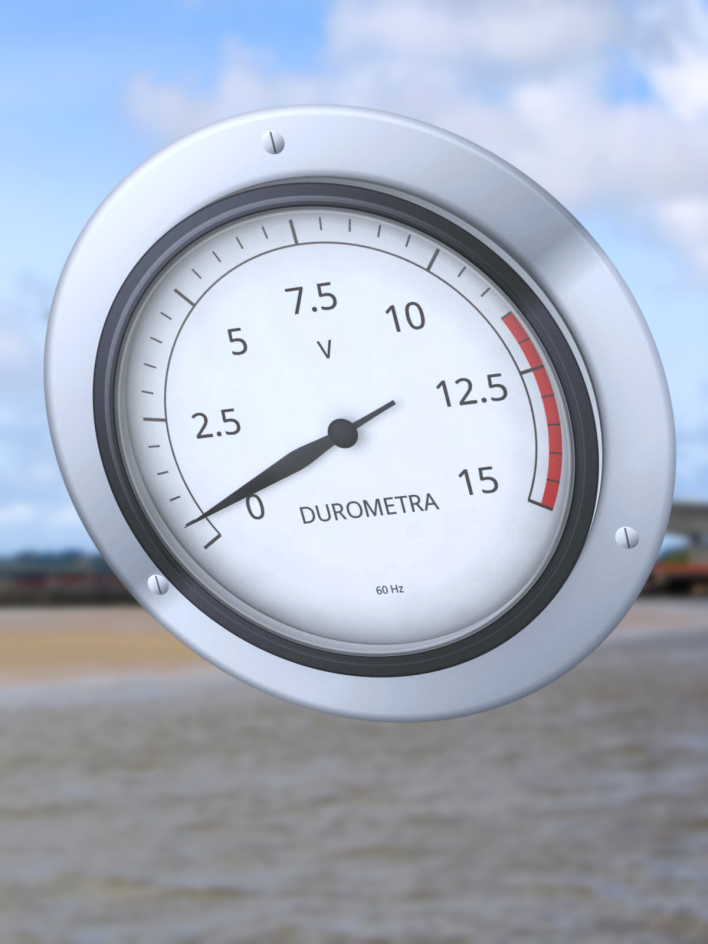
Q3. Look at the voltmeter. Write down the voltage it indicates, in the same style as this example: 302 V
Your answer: 0.5 V
